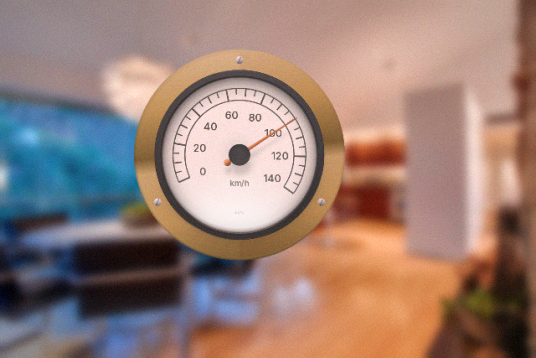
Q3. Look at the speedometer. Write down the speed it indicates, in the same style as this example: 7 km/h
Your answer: 100 km/h
